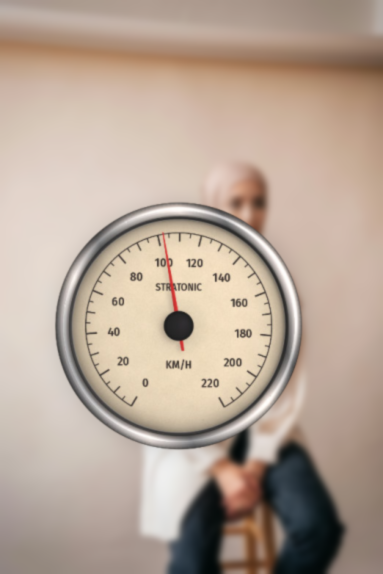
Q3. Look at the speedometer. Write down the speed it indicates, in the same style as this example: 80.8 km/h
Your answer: 102.5 km/h
